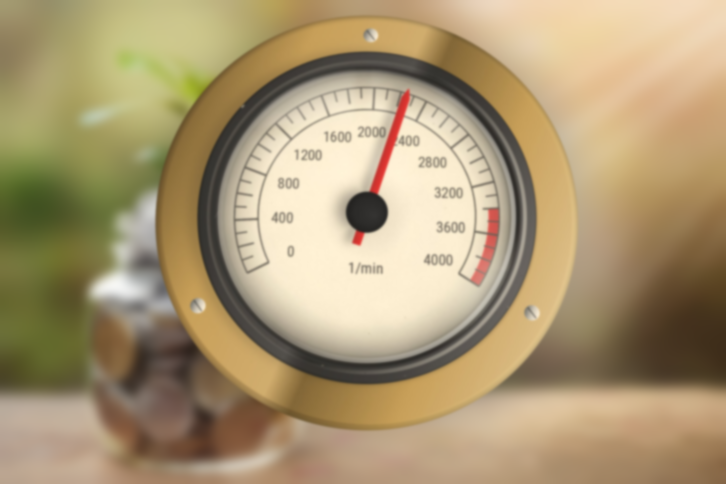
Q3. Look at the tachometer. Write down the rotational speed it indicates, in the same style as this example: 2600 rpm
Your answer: 2250 rpm
